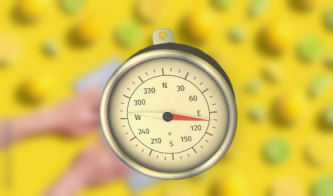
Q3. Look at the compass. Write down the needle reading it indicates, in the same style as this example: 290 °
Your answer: 100 °
